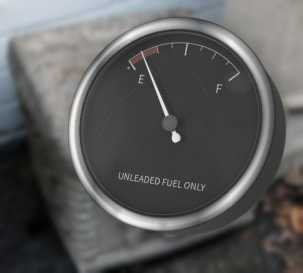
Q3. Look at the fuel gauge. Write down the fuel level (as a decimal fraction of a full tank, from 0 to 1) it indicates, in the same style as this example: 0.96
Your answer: 0.125
